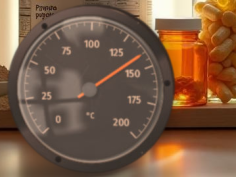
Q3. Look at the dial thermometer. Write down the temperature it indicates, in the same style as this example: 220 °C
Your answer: 140 °C
